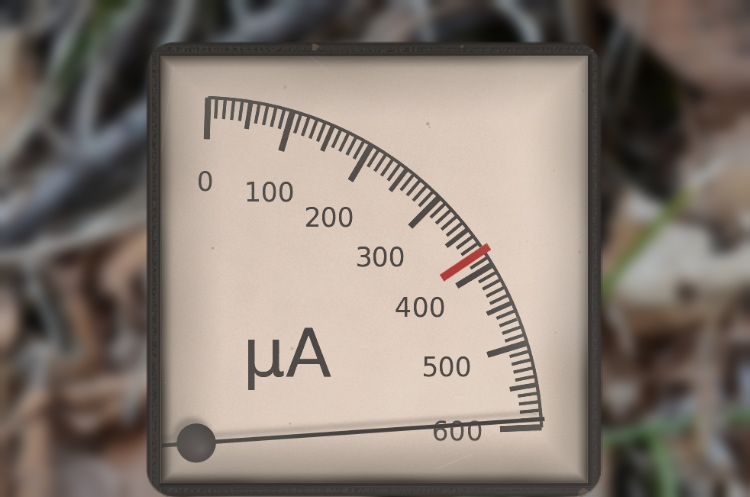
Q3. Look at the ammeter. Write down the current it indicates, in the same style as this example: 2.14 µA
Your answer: 590 µA
